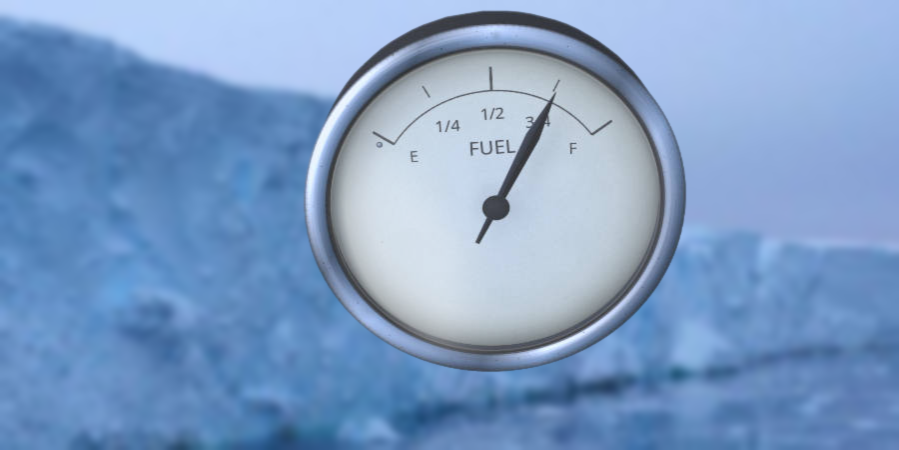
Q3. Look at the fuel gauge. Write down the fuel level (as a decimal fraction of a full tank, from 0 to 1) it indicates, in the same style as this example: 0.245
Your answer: 0.75
